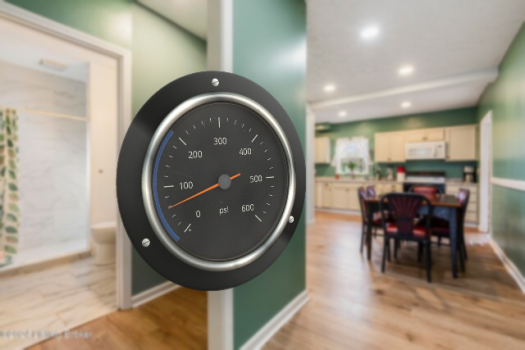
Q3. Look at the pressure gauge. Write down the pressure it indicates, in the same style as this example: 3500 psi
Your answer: 60 psi
